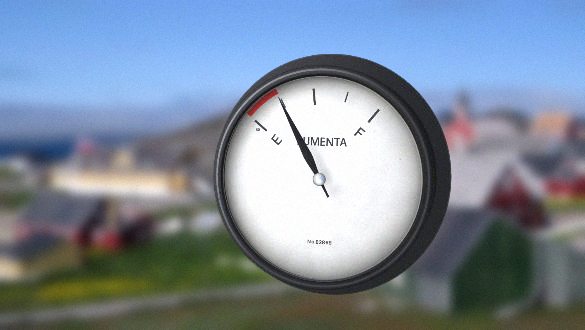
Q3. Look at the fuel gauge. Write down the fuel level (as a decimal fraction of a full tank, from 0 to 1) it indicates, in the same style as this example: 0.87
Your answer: 0.25
